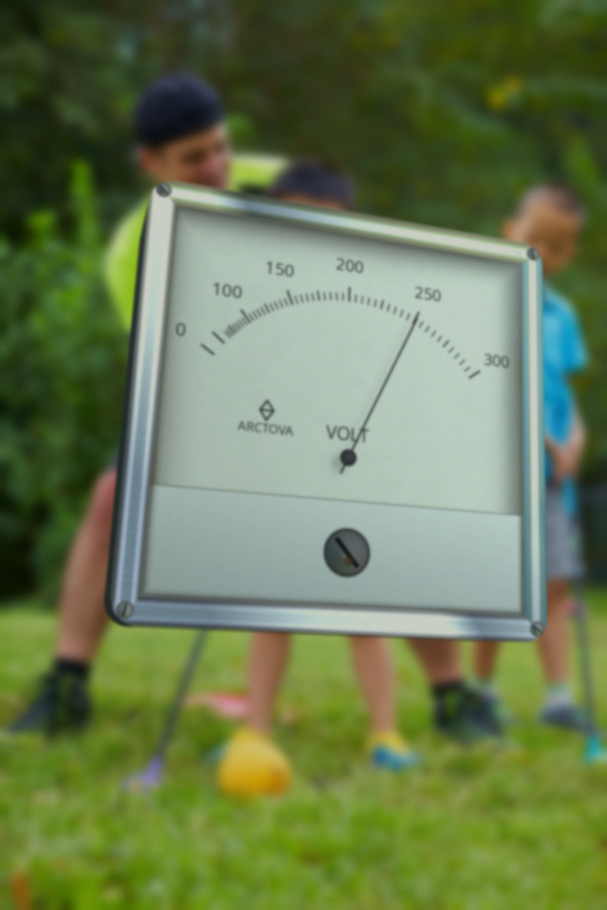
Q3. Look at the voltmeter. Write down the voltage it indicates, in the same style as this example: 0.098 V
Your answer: 250 V
